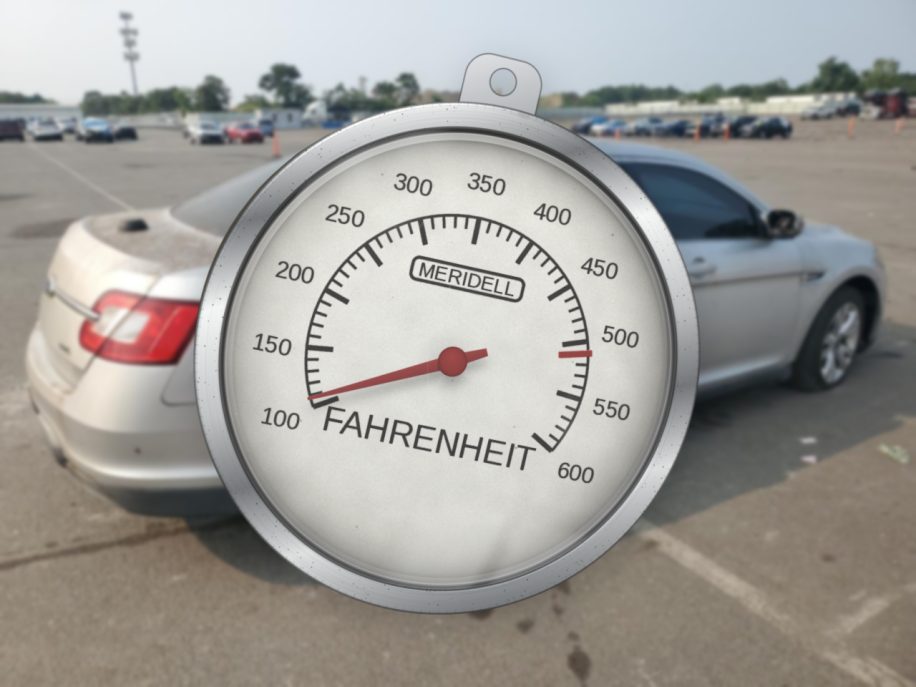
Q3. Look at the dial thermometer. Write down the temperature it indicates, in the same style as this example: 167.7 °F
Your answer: 110 °F
